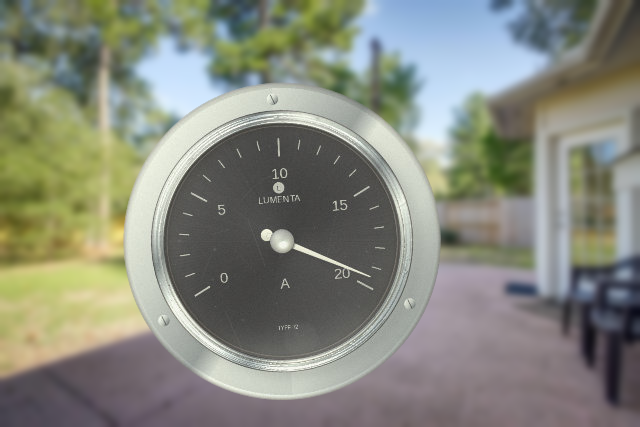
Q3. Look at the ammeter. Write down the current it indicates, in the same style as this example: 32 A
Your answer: 19.5 A
